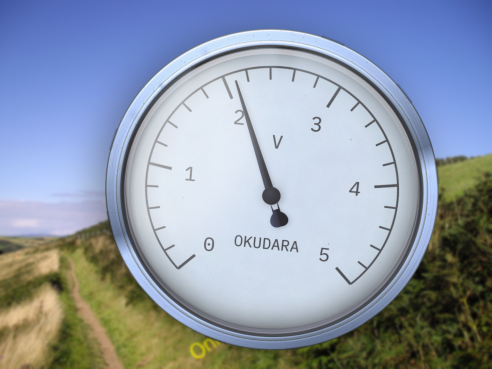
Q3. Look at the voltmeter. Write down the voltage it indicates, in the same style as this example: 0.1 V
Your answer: 2.1 V
